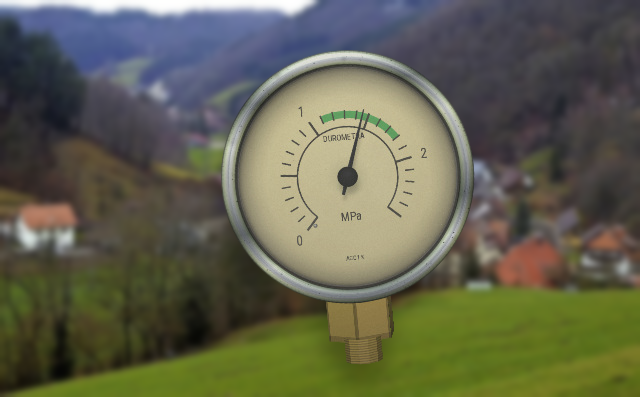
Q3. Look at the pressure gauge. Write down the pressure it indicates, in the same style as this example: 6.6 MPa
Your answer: 1.45 MPa
